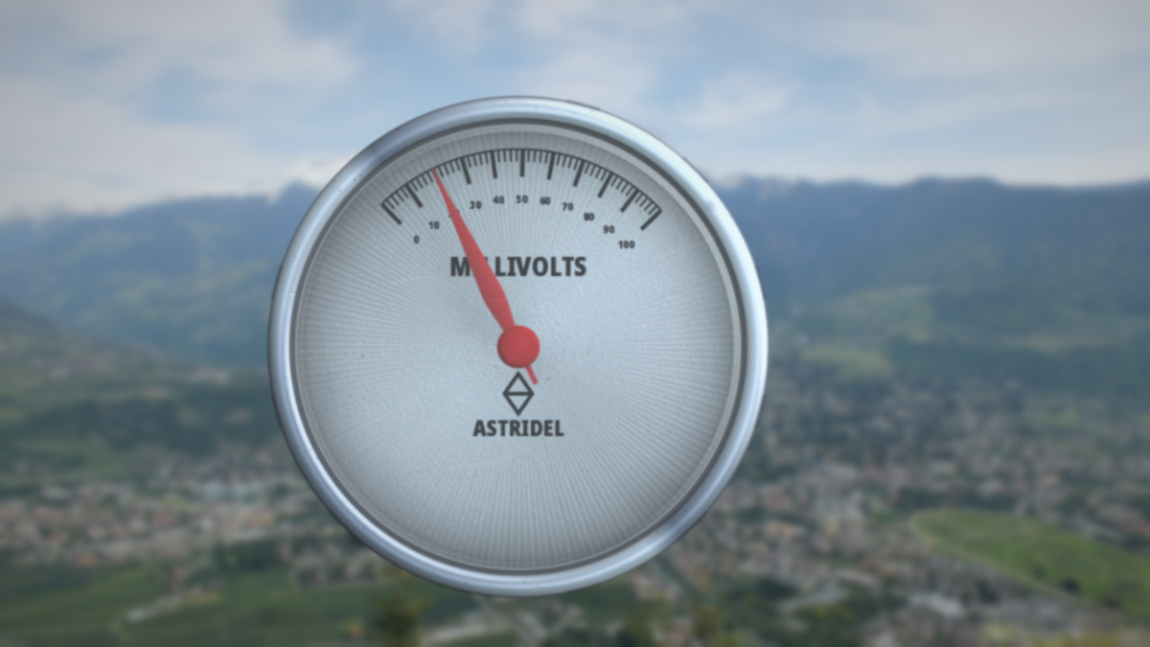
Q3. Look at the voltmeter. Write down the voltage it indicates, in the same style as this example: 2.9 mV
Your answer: 20 mV
